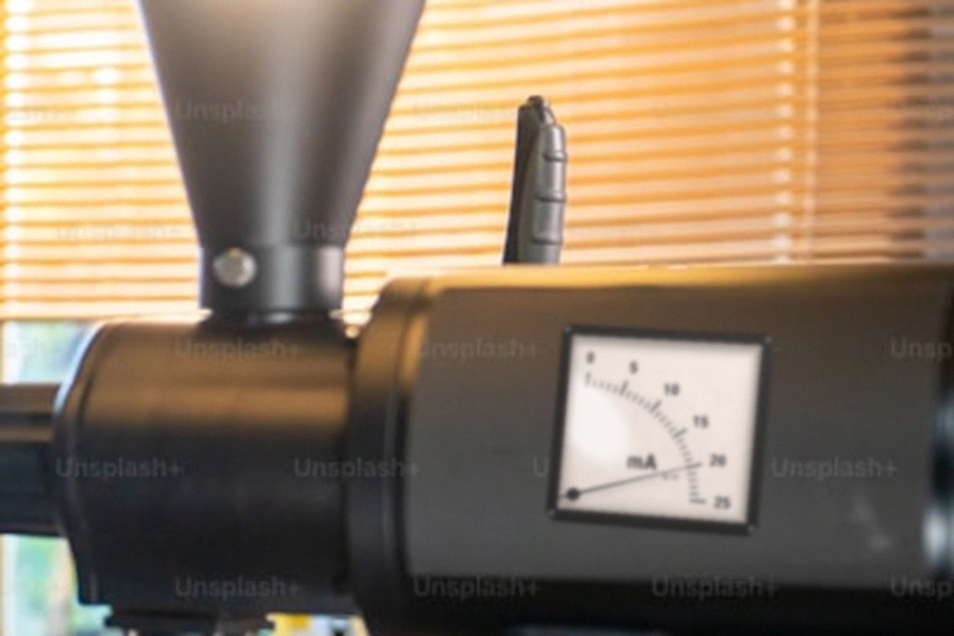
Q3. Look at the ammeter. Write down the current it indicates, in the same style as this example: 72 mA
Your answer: 20 mA
